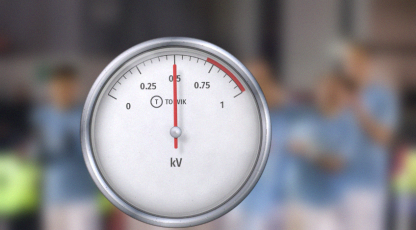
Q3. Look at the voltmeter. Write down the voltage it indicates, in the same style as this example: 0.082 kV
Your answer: 0.5 kV
